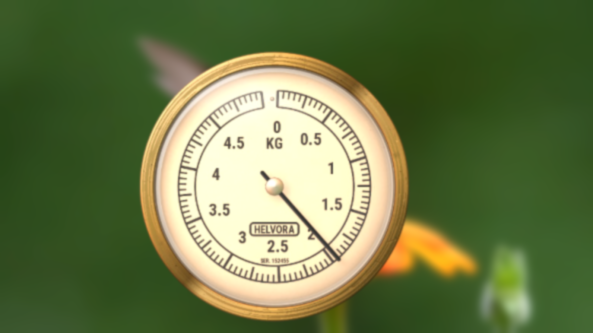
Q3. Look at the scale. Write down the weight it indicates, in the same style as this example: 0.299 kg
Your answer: 1.95 kg
